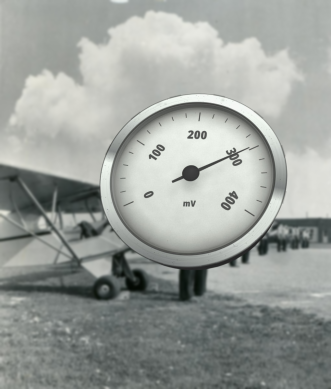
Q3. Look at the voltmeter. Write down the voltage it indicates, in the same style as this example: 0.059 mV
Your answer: 300 mV
